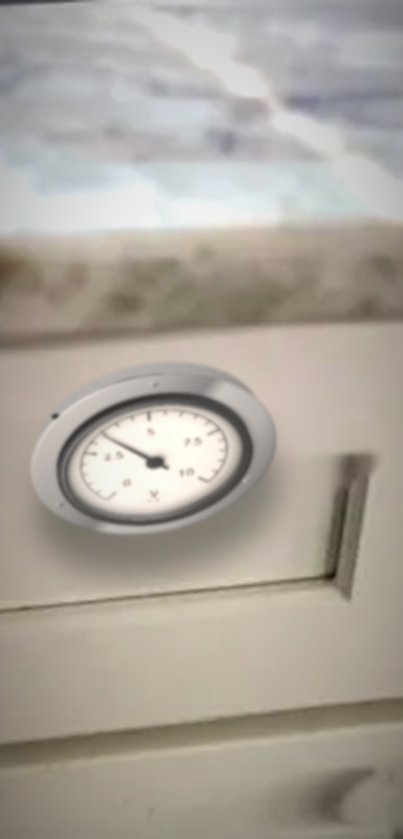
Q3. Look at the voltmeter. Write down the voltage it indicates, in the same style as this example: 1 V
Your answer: 3.5 V
